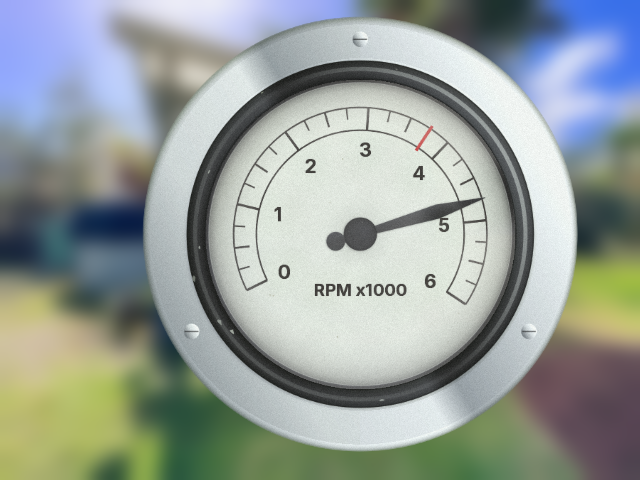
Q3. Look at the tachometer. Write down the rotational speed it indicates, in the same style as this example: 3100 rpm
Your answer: 4750 rpm
